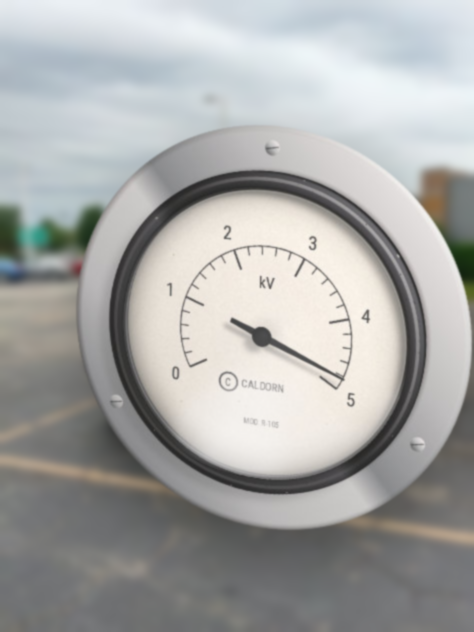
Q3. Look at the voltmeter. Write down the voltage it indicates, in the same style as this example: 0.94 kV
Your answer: 4.8 kV
